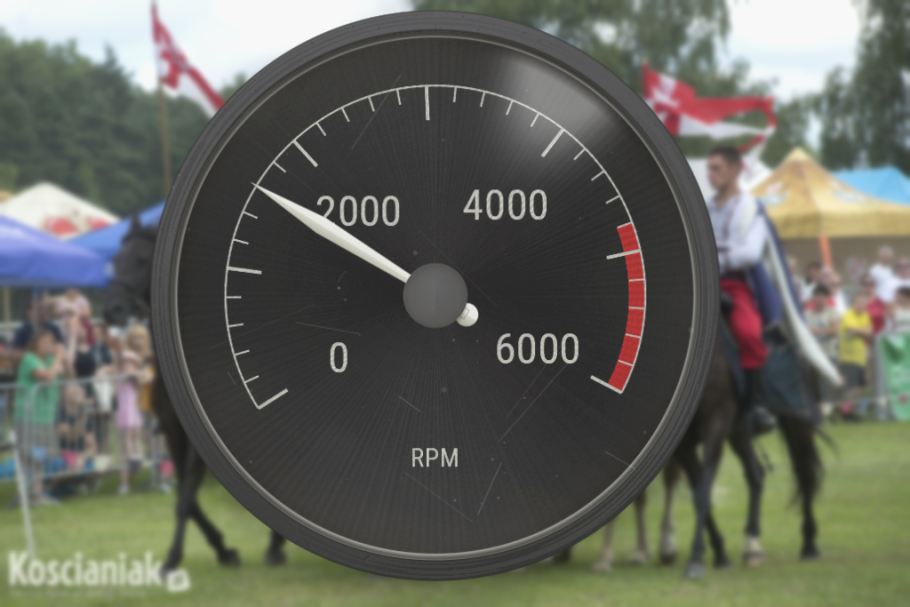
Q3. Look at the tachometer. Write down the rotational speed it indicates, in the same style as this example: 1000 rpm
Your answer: 1600 rpm
